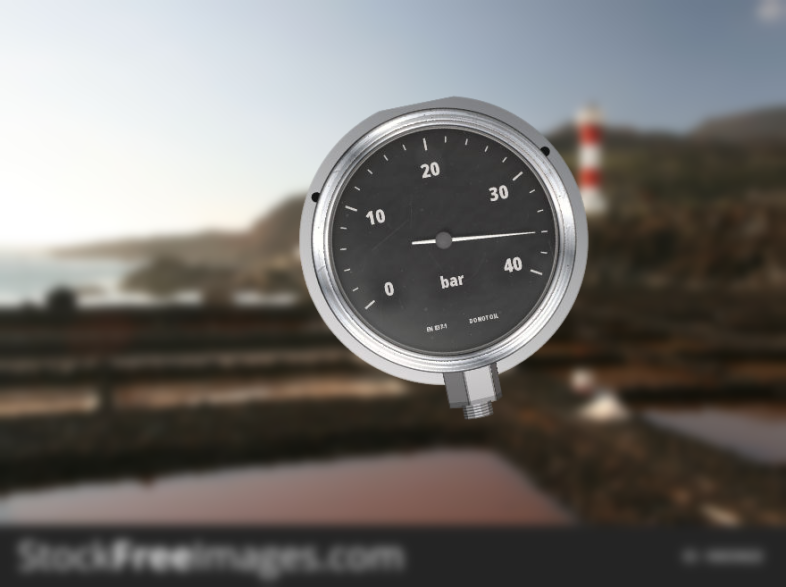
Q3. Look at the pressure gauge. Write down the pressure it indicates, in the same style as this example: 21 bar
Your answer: 36 bar
